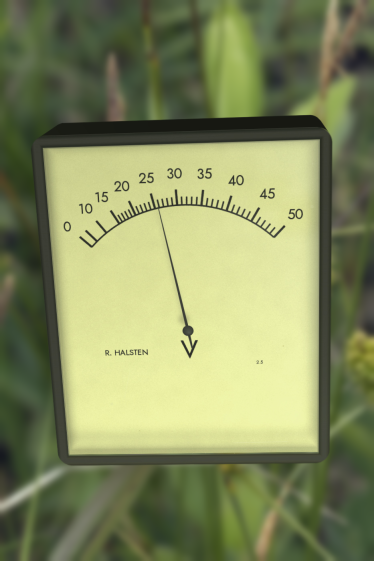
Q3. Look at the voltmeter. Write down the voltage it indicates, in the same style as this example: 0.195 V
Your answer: 26 V
